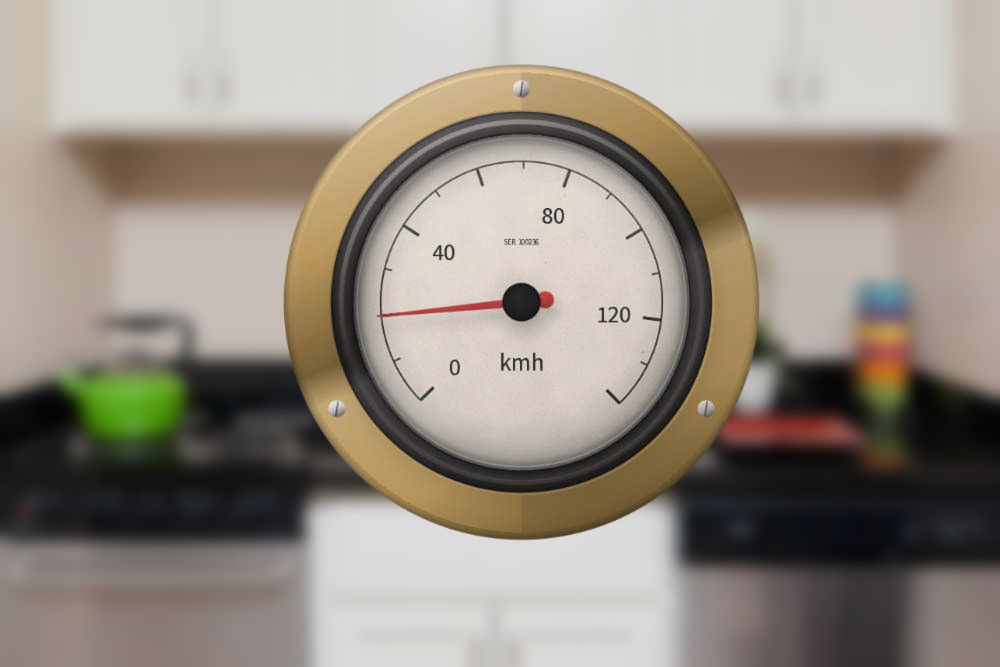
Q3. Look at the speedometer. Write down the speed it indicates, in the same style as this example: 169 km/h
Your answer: 20 km/h
